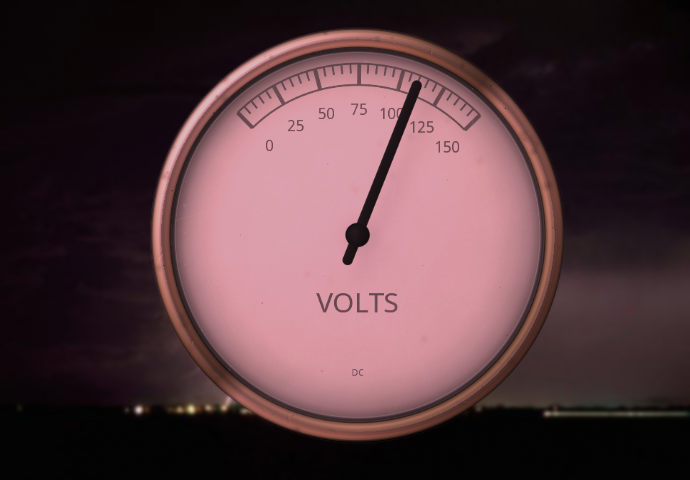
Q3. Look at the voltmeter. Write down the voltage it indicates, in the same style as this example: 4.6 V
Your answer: 110 V
